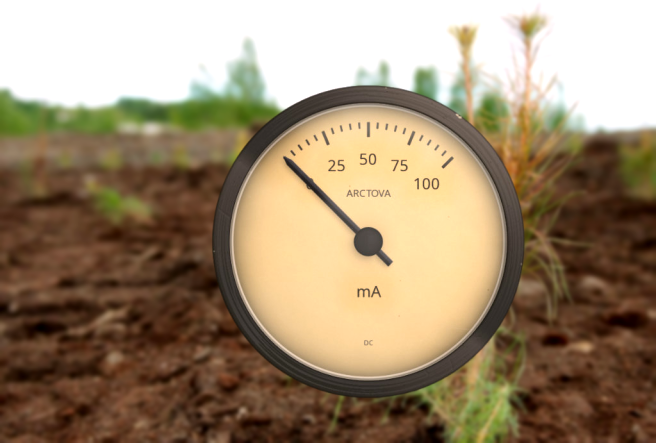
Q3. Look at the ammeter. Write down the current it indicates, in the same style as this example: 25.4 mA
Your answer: 0 mA
